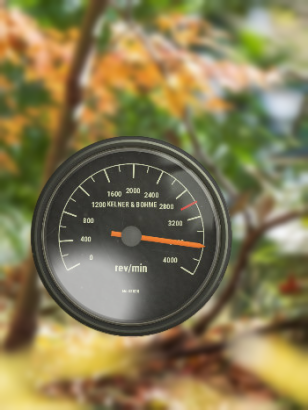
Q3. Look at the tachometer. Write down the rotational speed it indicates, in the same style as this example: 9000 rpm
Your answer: 3600 rpm
